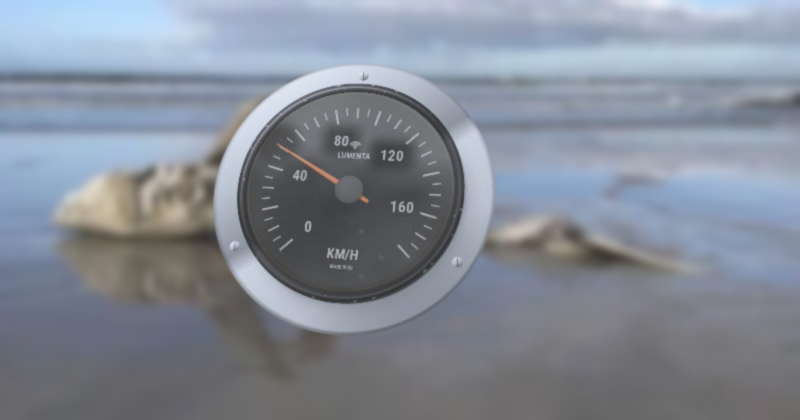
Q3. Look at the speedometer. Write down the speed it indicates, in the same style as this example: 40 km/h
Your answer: 50 km/h
